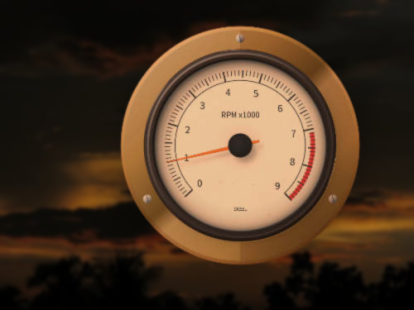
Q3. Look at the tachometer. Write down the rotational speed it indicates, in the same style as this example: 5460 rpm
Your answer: 1000 rpm
